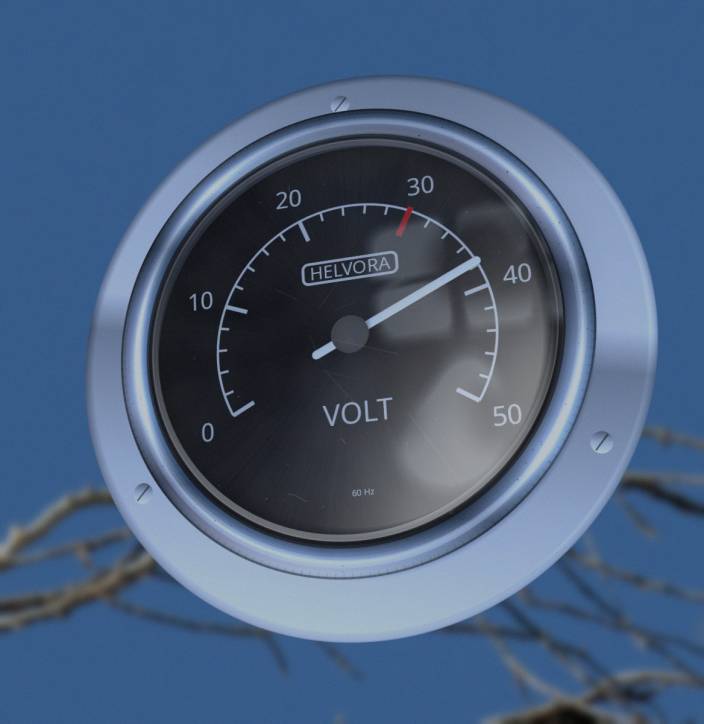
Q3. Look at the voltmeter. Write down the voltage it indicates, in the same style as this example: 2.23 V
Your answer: 38 V
